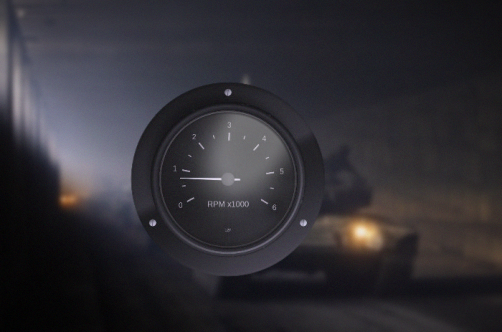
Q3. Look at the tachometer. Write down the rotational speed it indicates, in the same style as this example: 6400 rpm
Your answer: 750 rpm
